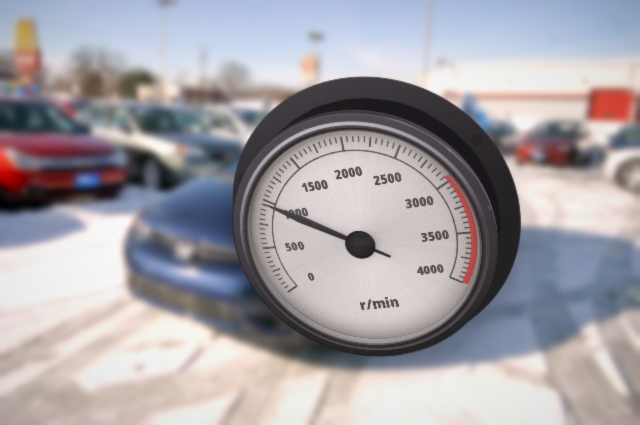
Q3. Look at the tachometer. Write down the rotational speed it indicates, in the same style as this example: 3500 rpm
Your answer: 1000 rpm
